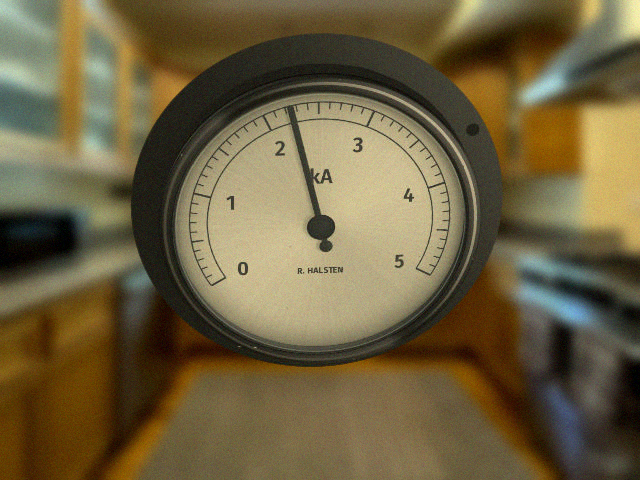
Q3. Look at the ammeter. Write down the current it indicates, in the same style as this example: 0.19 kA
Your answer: 2.25 kA
